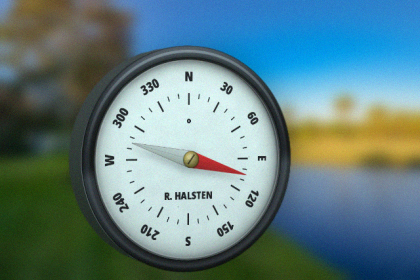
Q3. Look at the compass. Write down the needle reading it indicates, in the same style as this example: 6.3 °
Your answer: 105 °
